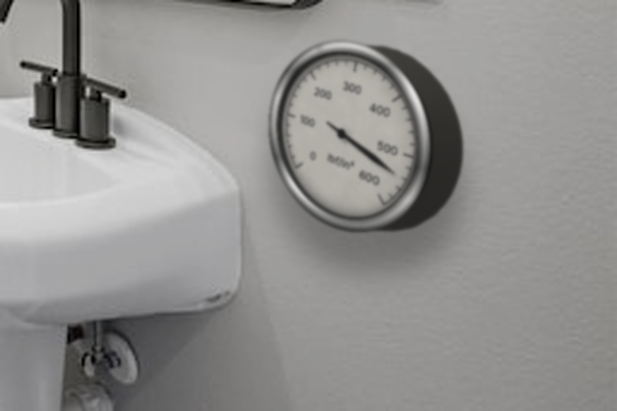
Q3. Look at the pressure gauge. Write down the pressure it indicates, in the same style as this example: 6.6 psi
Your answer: 540 psi
